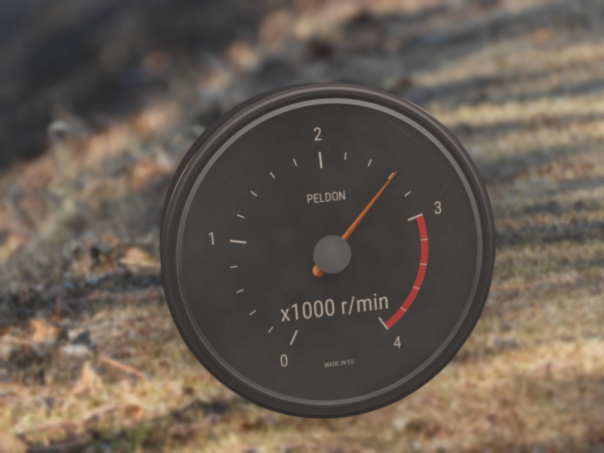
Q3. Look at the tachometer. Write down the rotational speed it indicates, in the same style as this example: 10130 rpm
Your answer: 2600 rpm
